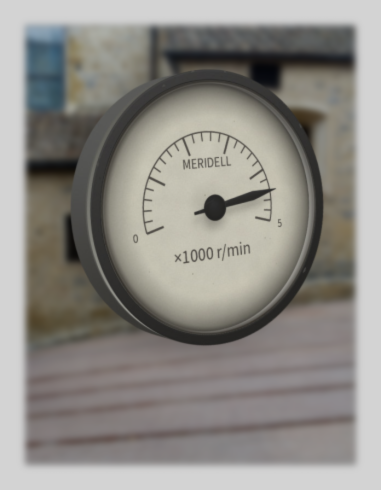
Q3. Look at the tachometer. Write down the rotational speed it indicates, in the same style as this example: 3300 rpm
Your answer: 4400 rpm
